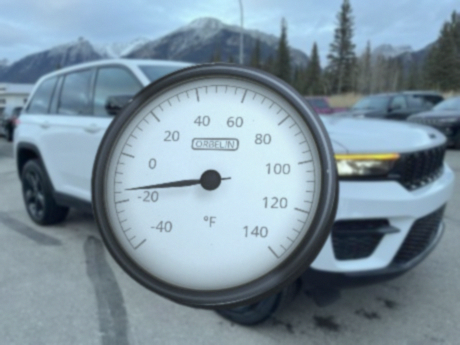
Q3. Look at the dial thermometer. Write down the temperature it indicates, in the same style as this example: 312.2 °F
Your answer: -16 °F
